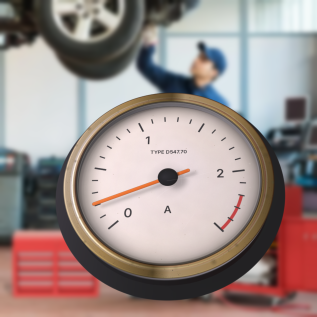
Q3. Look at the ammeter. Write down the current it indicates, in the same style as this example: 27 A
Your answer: 0.2 A
